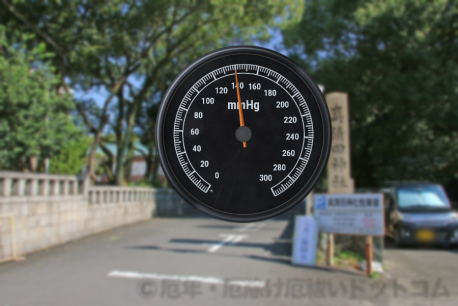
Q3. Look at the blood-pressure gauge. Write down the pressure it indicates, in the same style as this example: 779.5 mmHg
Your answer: 140 mmHg
